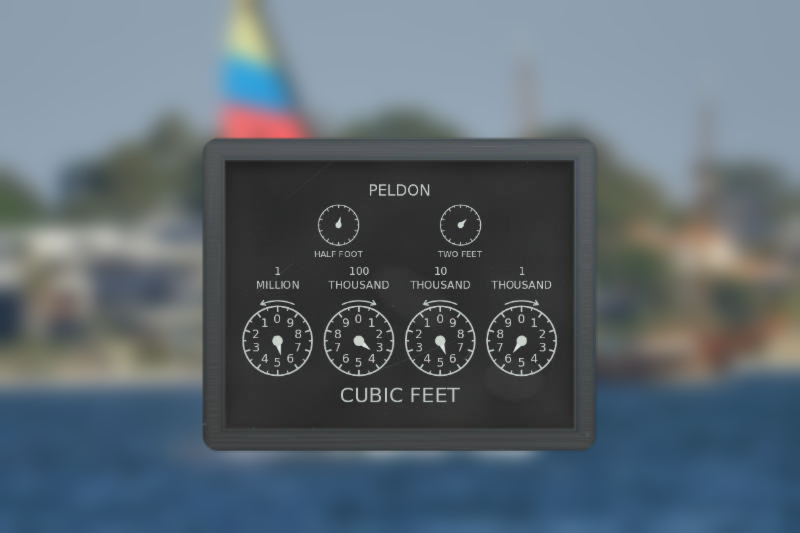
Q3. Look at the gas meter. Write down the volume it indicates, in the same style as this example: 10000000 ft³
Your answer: 535600 ft³
